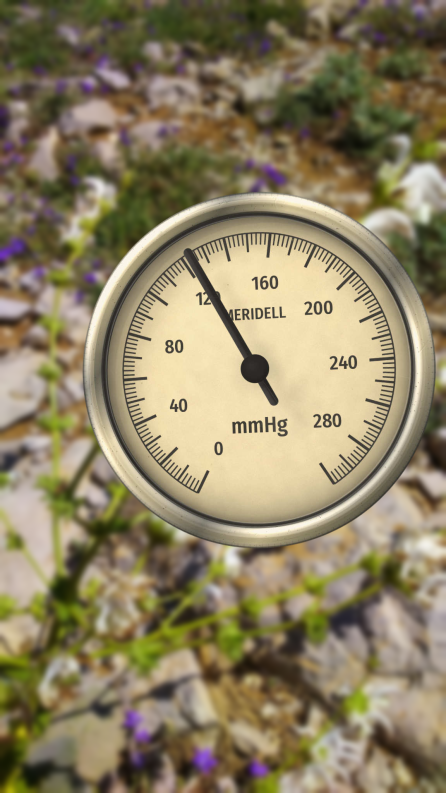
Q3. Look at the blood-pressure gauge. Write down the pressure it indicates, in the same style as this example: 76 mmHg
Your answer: 124 mmHg
